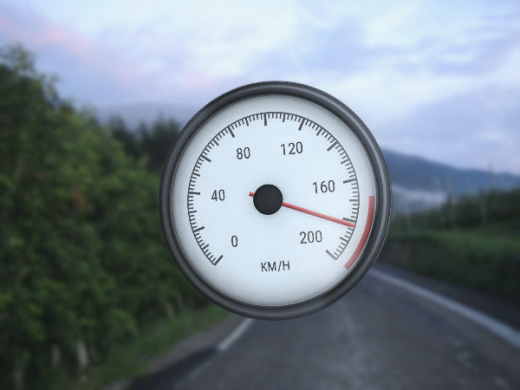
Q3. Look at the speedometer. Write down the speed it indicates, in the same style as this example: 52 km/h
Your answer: 182 km/h
